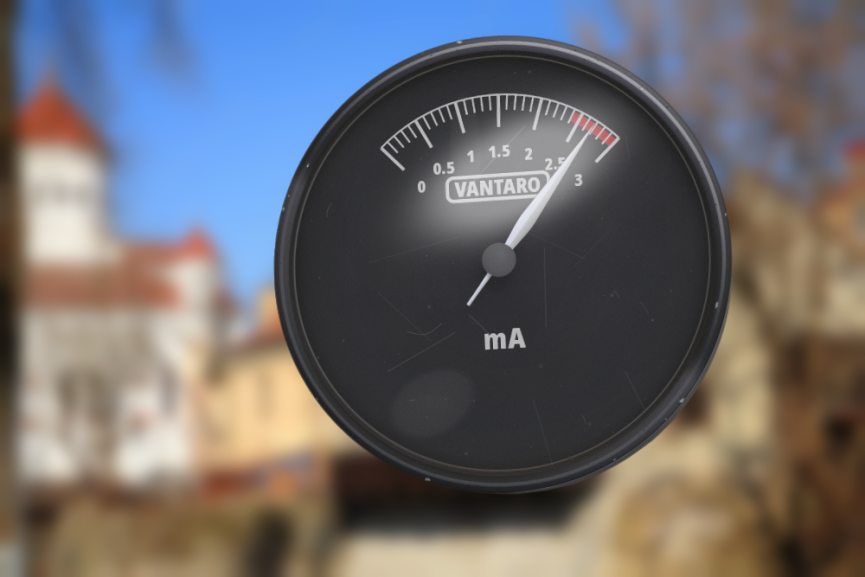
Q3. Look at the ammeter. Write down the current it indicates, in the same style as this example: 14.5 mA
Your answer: 2.7 mA
